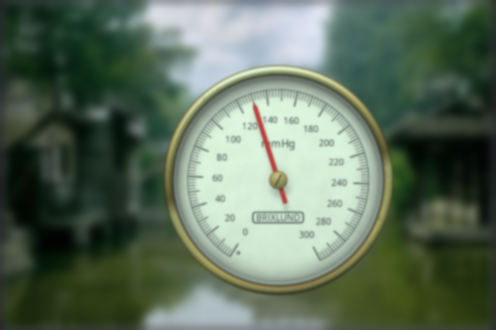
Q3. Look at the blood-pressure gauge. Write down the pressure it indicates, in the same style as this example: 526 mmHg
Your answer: 130 mmHg
